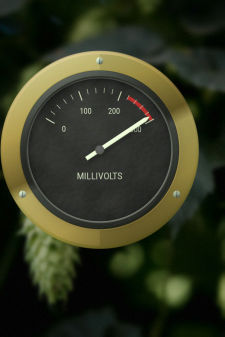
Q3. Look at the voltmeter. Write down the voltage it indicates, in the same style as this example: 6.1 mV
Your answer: 290 mV
